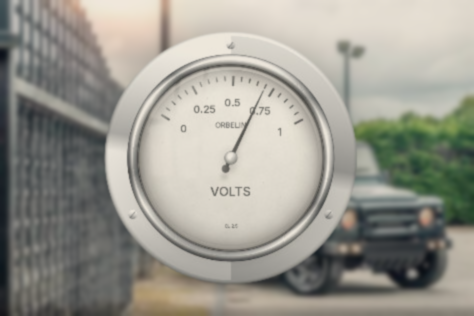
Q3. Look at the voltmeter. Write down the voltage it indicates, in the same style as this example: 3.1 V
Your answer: 0.7 V
